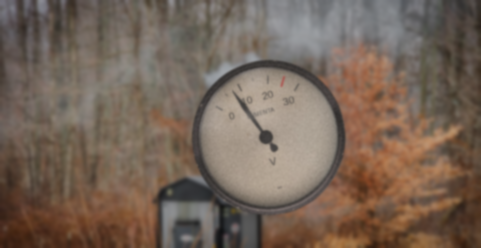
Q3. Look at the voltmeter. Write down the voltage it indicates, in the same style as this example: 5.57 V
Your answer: 7.5 V
